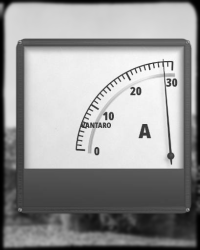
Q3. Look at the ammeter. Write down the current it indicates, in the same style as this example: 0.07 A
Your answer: 28 A
